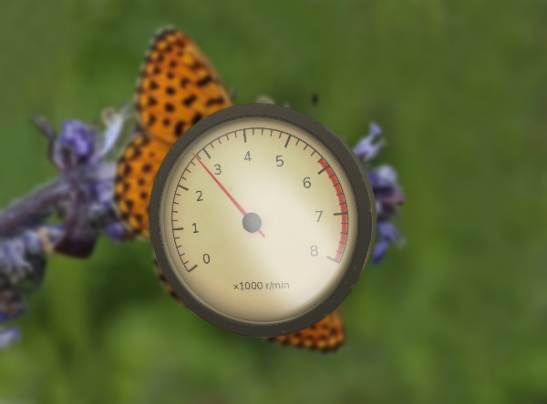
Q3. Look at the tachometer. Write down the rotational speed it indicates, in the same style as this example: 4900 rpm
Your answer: 2800 rpm
